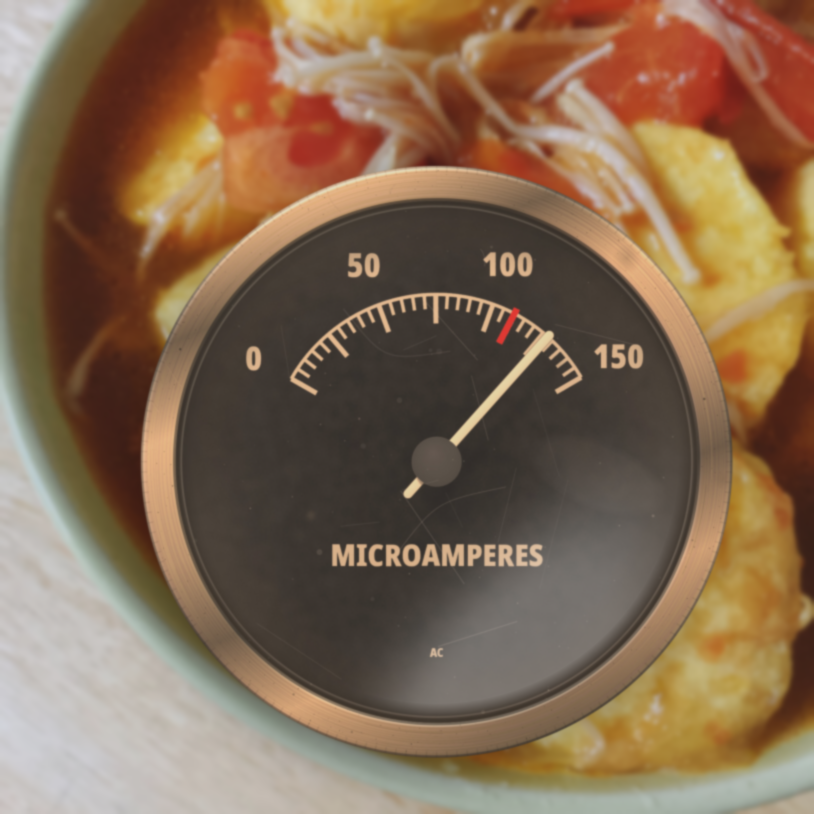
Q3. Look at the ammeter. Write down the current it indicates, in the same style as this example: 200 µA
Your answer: 127.5 µA
